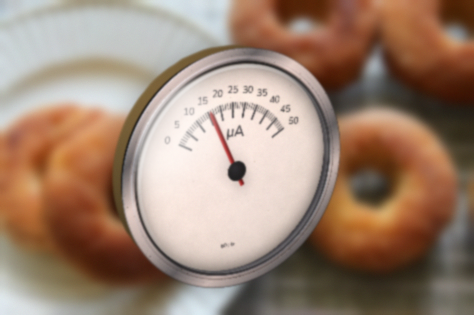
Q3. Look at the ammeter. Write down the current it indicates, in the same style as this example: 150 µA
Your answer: 15 µA
